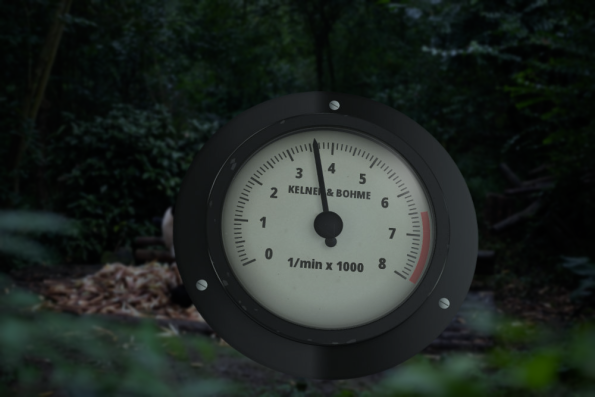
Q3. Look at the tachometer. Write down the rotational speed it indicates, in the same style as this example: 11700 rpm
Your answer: 3600 rpm
